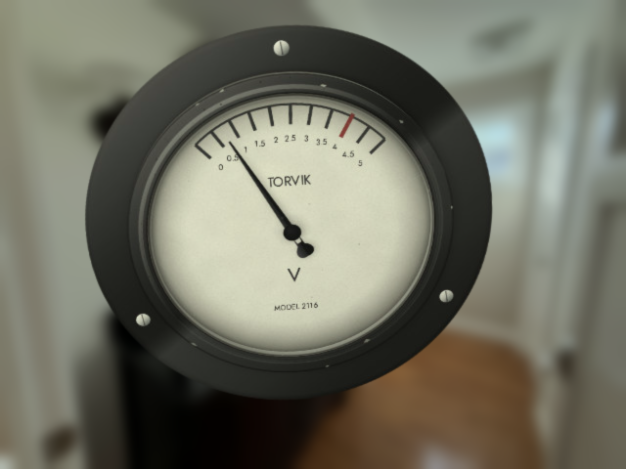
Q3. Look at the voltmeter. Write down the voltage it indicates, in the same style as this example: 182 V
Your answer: 0.75 V
